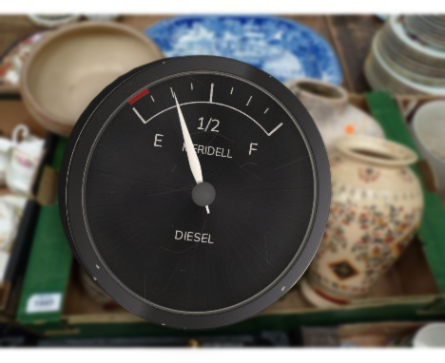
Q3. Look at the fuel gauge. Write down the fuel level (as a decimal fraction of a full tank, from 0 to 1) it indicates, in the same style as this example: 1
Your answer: 0.25
